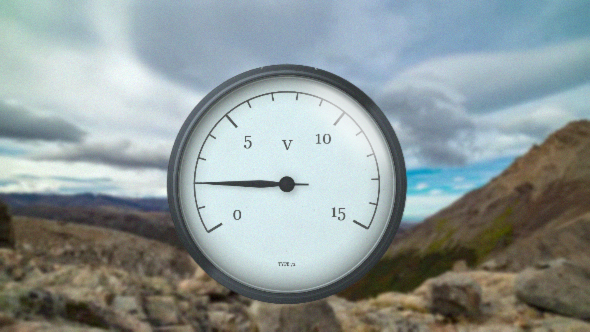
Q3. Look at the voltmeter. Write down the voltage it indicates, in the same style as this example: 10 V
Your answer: 2 V
